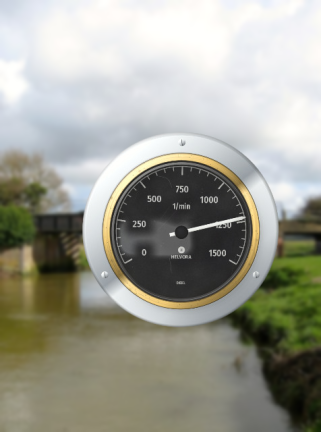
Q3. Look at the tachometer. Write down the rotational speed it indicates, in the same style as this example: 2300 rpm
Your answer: 1225 rpm
